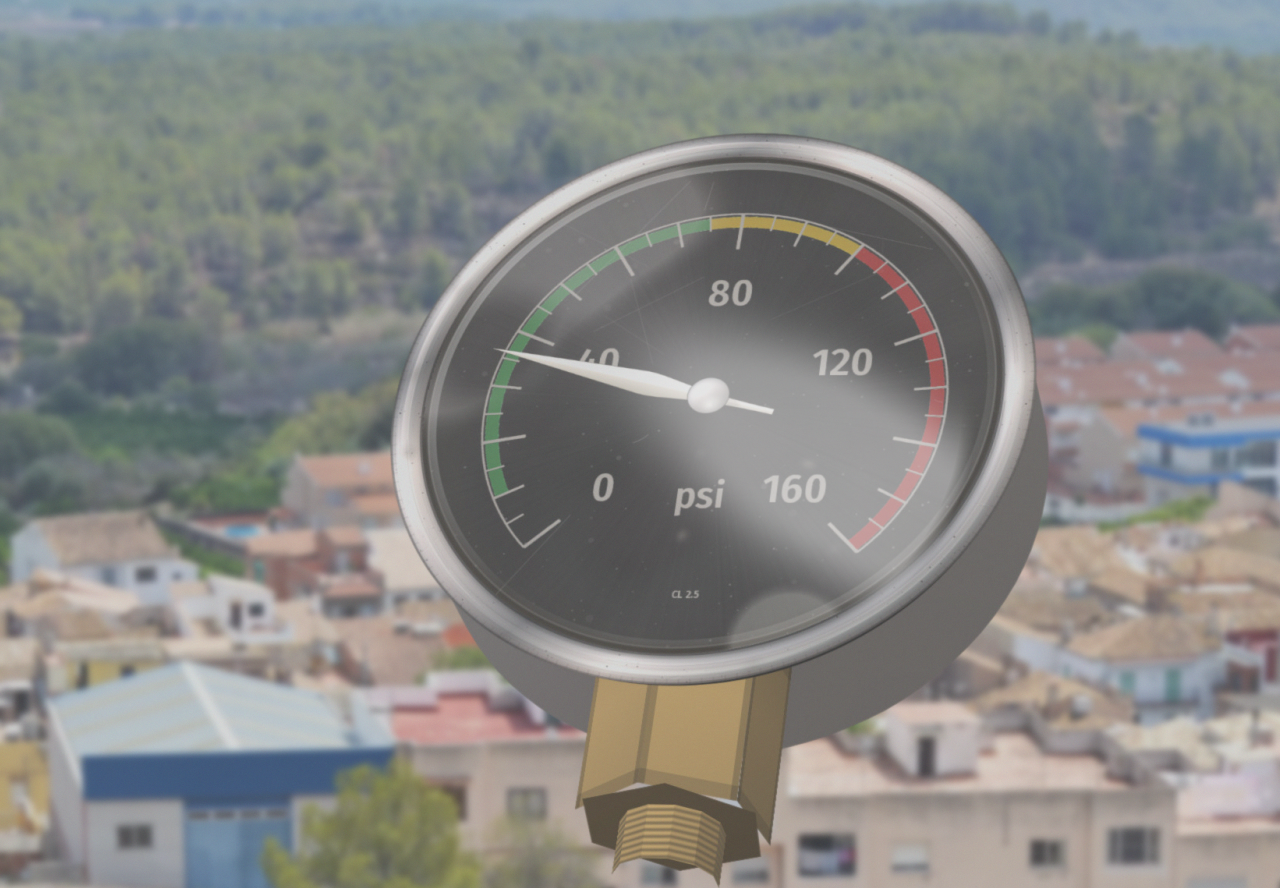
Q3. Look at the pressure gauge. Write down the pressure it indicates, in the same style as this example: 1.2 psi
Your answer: 35 psi
